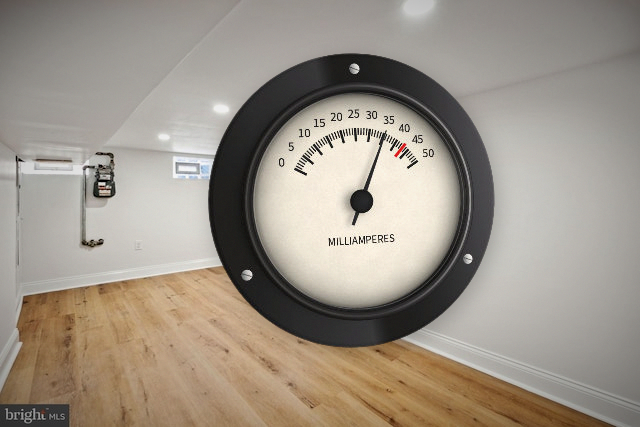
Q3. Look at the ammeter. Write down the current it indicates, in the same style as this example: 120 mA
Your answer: 35 mA
